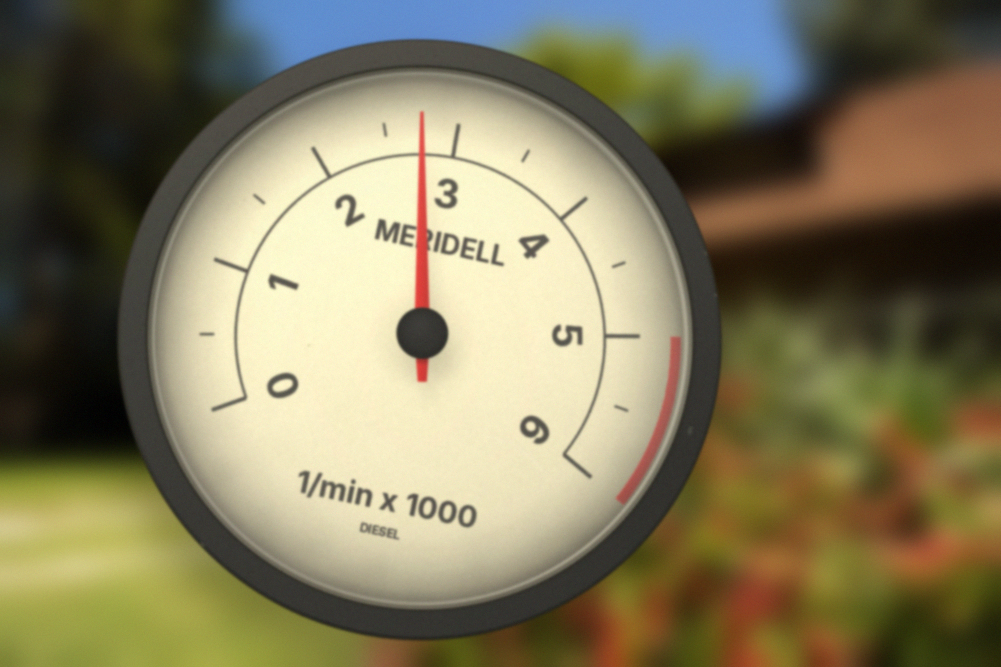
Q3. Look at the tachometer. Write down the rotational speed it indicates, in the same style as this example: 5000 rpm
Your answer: 2750 rpm
